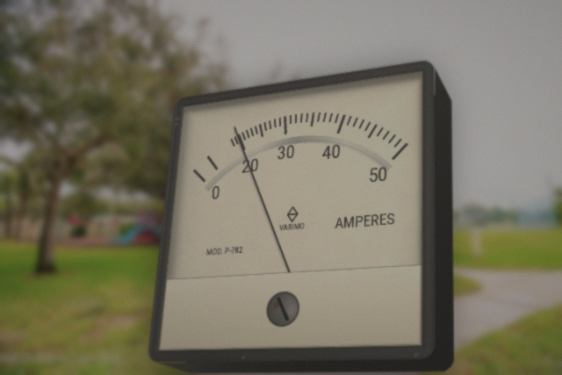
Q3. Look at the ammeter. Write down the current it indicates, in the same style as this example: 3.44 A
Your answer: 20 A
